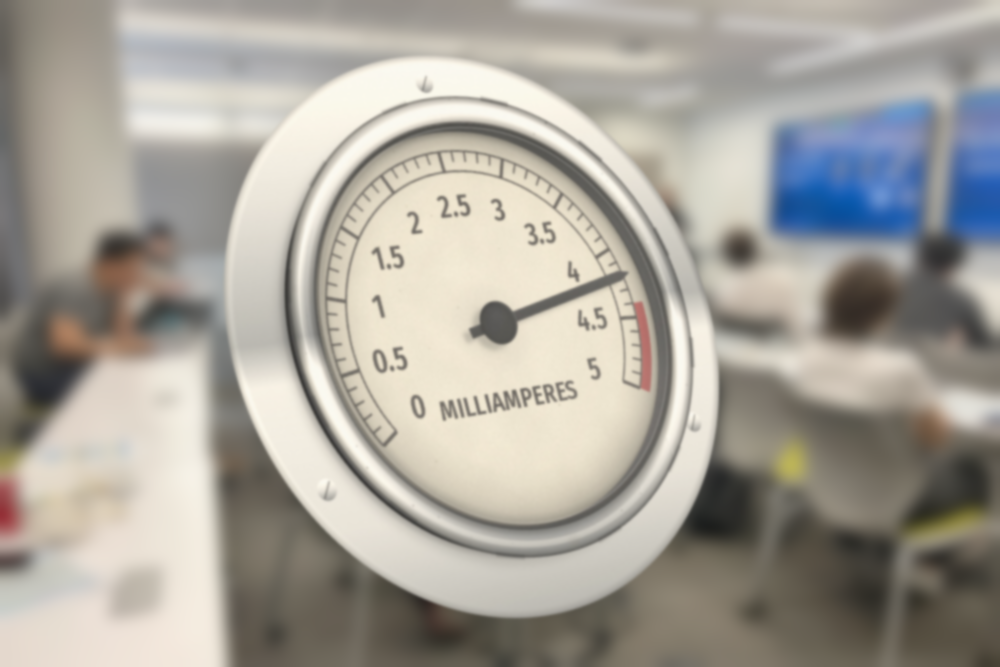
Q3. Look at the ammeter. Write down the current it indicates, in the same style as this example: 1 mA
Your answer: 4.2 mA
